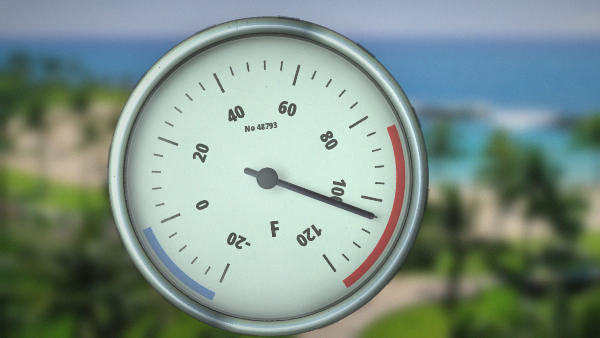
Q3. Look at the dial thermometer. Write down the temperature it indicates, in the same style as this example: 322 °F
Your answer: 104 °F
